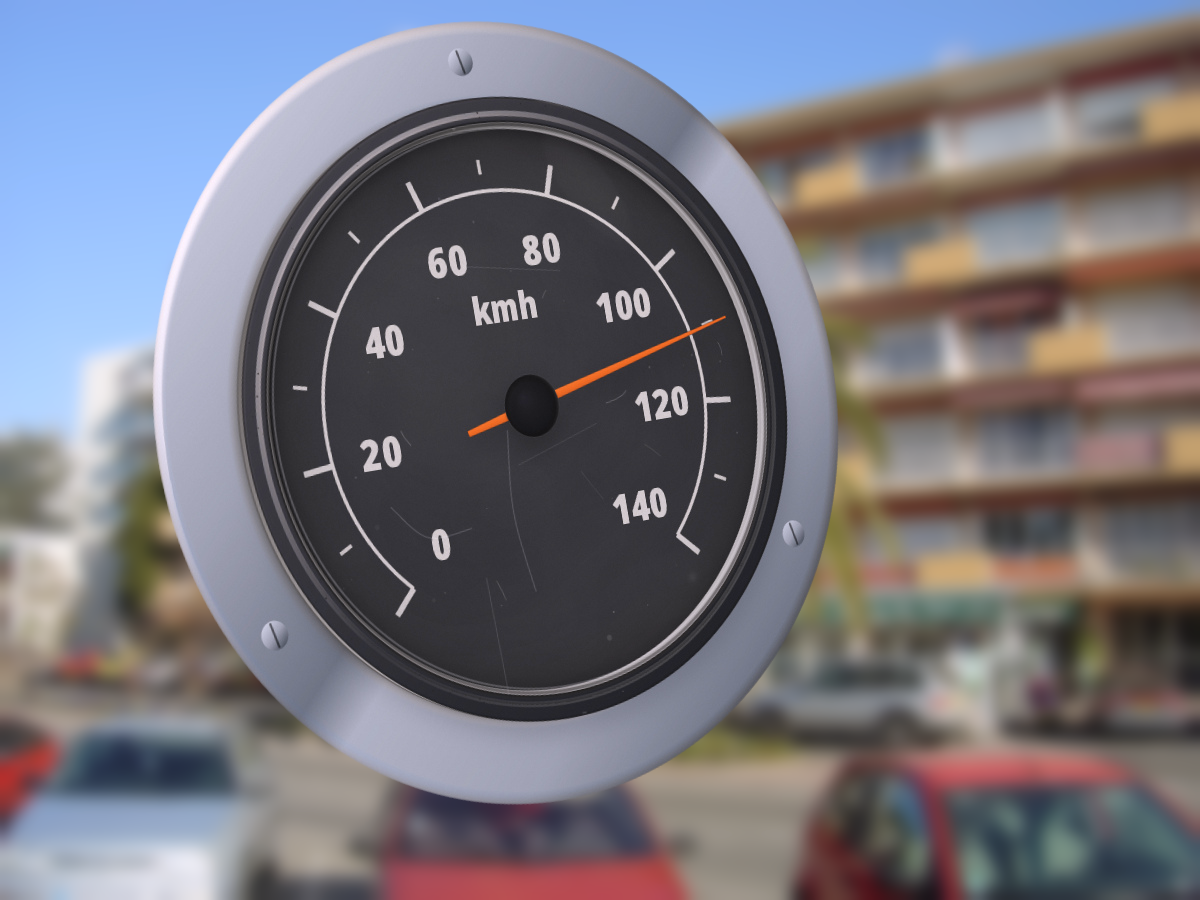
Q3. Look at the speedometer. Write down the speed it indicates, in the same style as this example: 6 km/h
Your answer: 110 km/h
